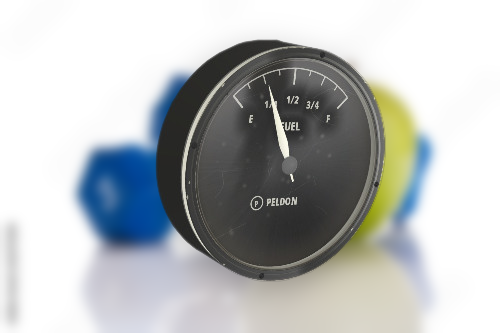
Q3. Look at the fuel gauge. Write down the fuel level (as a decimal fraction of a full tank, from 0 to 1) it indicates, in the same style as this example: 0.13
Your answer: 0.25
